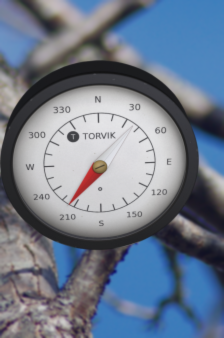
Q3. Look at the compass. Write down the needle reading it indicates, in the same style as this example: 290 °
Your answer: 217.5 °
